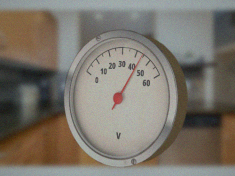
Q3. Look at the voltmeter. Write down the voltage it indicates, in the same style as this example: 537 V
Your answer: 45 V
